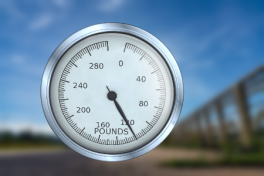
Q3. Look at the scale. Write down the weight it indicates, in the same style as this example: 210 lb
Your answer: 120 lb
